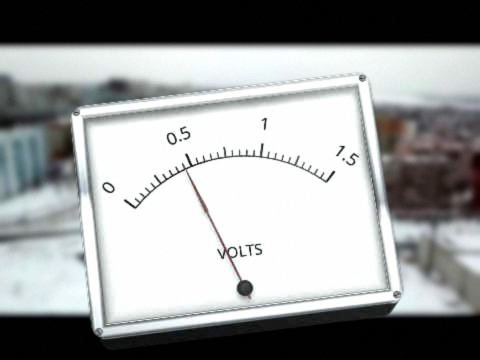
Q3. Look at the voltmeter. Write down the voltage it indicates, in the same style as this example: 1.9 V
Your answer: 0.45 V
